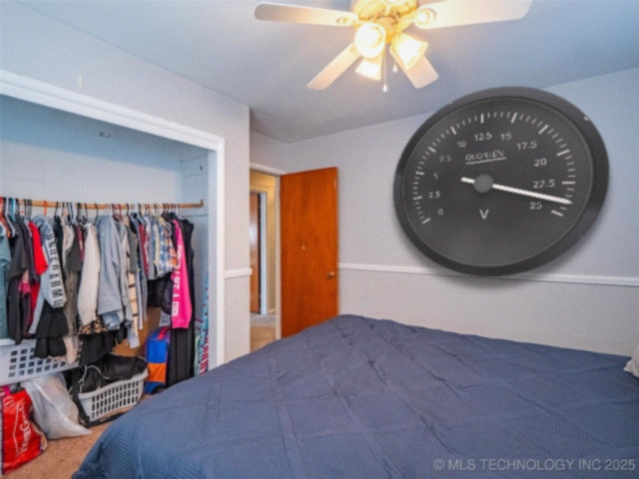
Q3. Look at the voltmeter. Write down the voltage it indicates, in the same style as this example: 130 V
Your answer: 24 V
